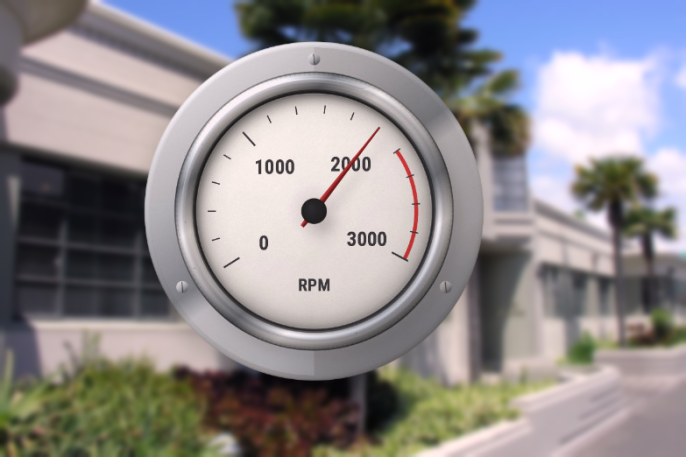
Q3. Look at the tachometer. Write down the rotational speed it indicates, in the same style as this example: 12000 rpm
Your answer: 2000 rpm
